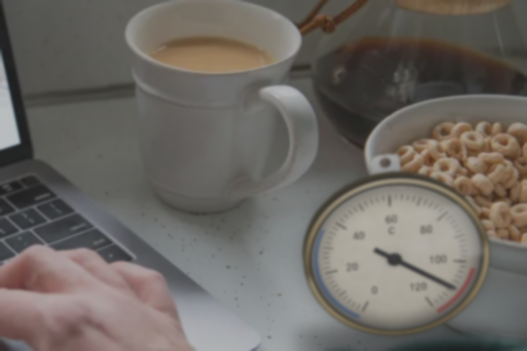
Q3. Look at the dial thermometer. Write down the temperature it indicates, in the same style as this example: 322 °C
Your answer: 110 °C
